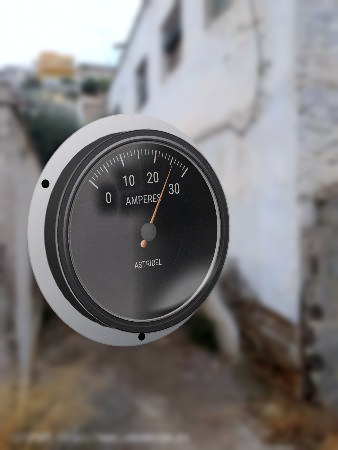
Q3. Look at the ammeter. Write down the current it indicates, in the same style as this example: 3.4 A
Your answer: 25 A
